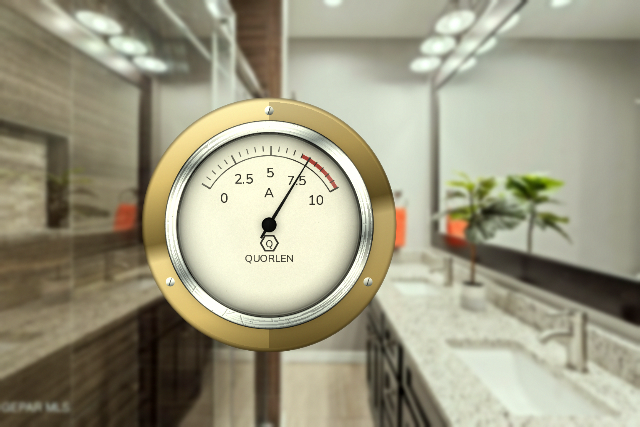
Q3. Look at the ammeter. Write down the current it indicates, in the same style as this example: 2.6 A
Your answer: 7.5 A
